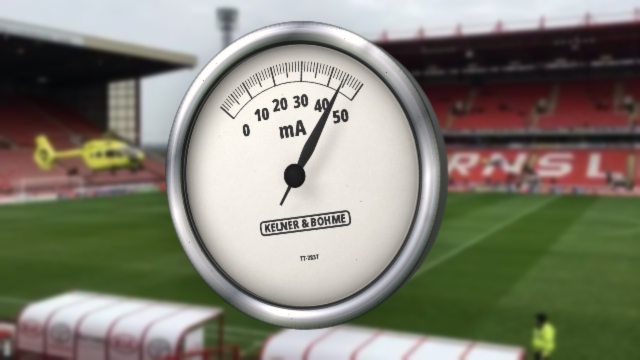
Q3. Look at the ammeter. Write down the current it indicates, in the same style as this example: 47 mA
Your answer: 45 mA
